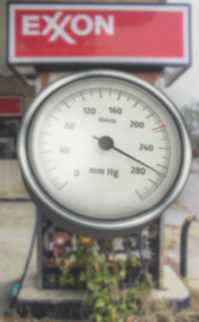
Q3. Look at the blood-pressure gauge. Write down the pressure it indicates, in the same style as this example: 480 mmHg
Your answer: 270 mmHg
